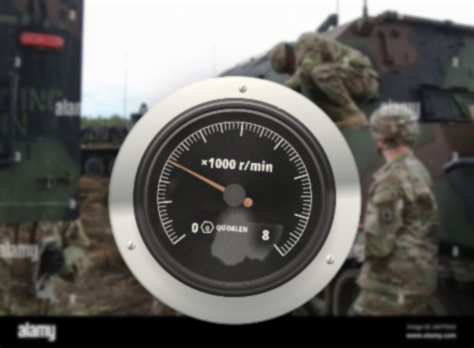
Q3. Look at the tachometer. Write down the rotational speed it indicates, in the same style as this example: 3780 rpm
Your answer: 2000 rpm
